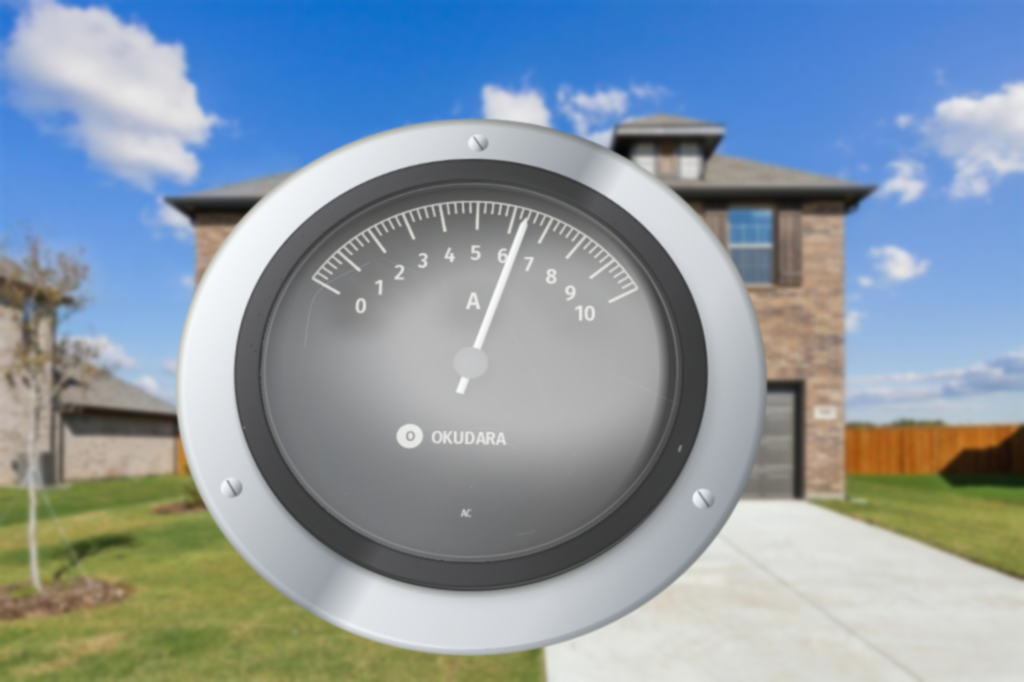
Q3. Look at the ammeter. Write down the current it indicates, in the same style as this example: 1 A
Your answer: 6.4 A
